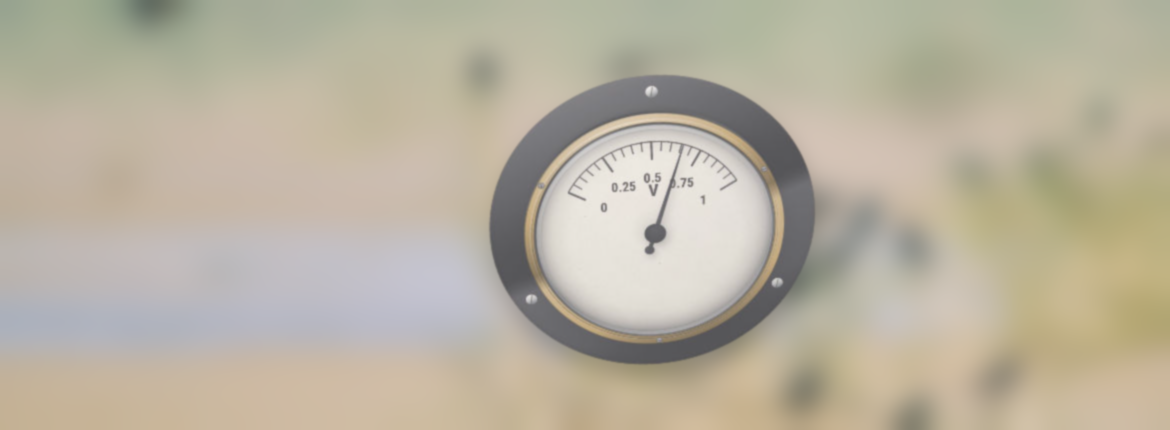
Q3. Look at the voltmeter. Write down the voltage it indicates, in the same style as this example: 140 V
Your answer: 0.65 V
